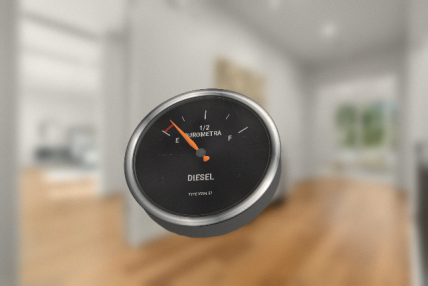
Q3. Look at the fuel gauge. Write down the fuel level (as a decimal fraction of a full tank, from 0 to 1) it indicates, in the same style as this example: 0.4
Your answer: 0.125
